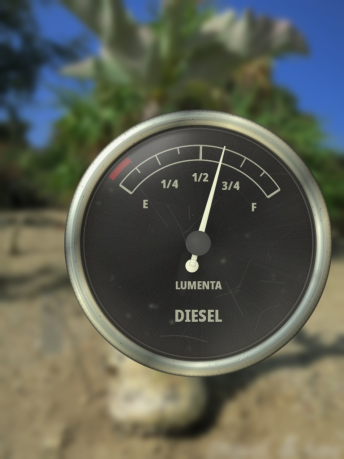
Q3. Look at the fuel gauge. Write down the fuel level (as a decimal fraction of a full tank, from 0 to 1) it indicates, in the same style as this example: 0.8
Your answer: 0.625
